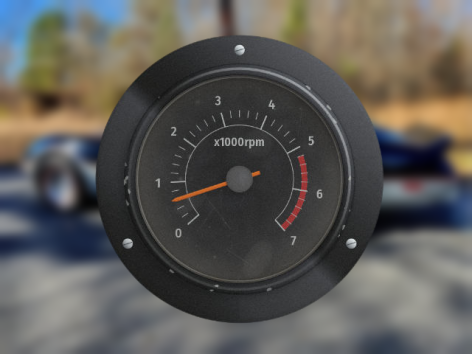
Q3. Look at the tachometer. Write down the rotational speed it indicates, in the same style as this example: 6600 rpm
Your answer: 600 rpm
